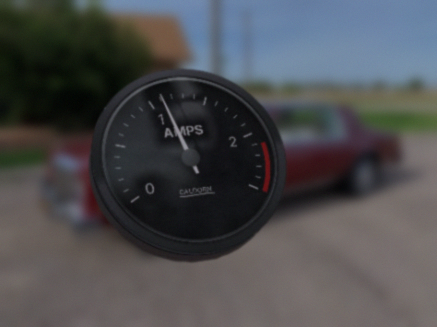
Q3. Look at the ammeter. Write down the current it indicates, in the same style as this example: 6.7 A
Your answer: 1.1 A
